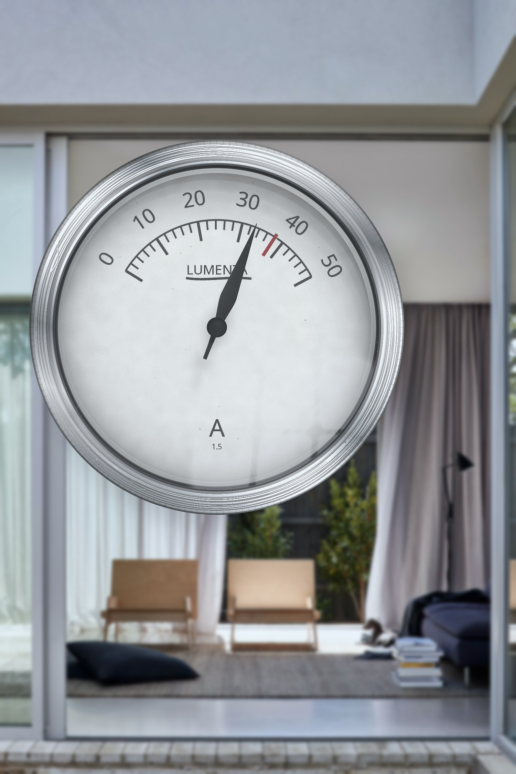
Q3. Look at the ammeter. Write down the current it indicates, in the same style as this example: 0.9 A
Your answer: 33 A
